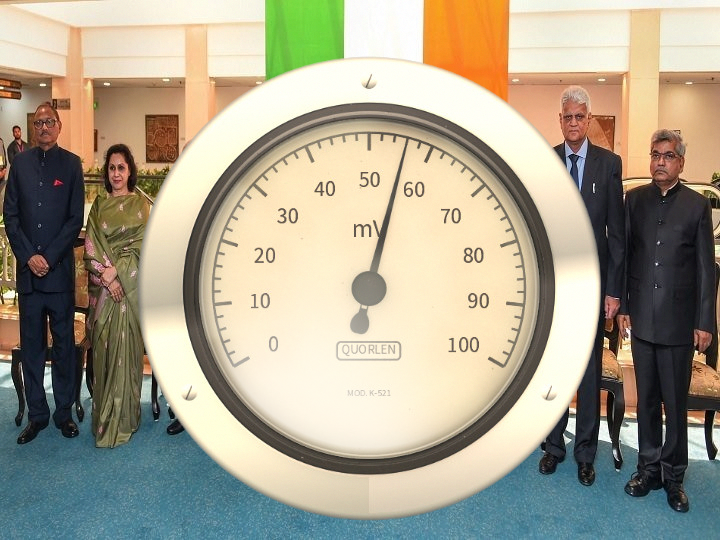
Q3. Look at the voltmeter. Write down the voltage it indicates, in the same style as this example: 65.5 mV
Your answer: 56 mV
